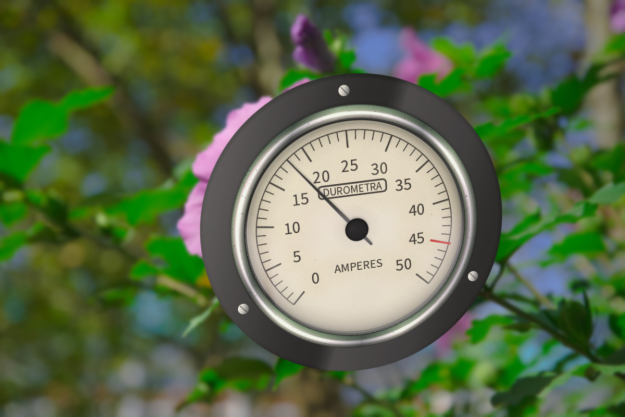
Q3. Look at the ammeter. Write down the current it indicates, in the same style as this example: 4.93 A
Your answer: 18 A
